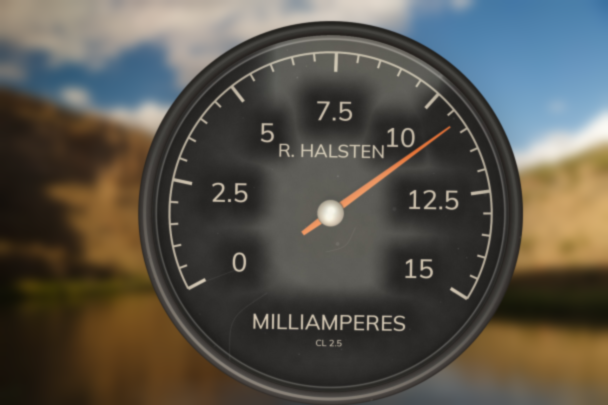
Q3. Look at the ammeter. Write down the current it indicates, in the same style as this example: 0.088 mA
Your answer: 10.75 mA
